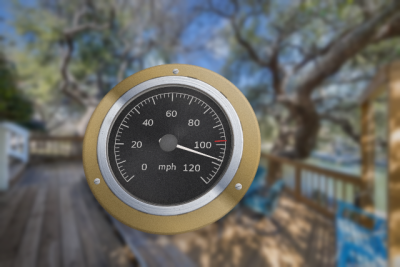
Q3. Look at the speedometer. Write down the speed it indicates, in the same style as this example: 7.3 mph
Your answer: 108 mph
